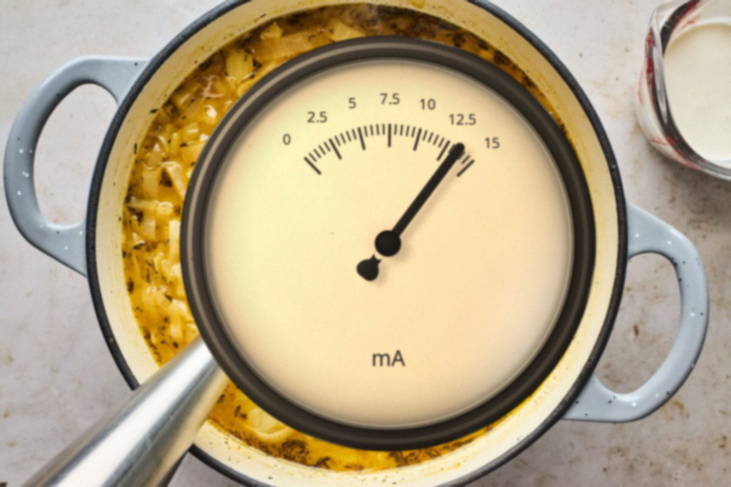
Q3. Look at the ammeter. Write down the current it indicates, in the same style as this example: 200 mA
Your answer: 13.5 mA
